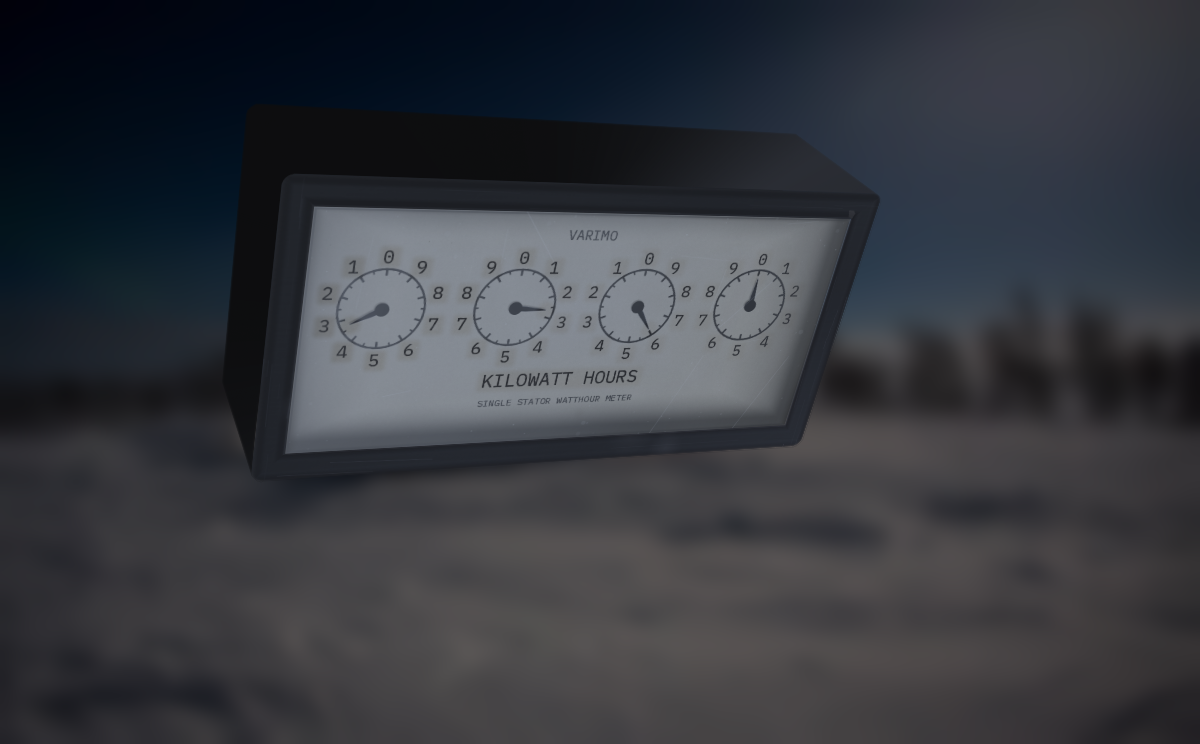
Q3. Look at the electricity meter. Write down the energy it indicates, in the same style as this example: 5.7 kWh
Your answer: 3260 kWh
